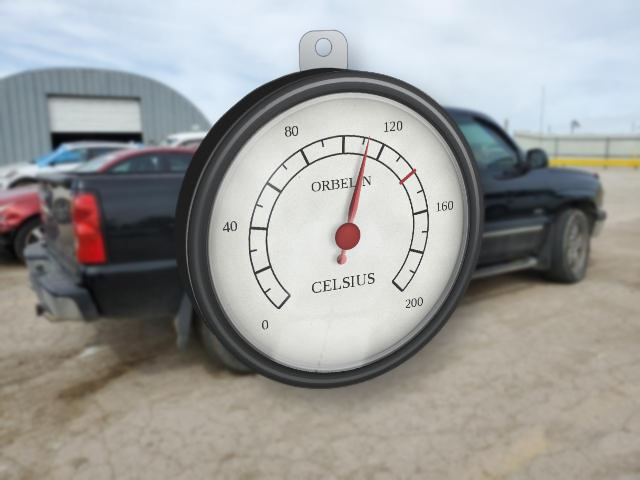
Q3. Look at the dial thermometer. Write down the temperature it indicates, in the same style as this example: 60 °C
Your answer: 110 °C
